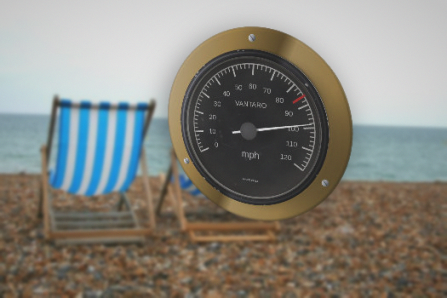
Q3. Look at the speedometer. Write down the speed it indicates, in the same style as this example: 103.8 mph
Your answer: 98 mph
